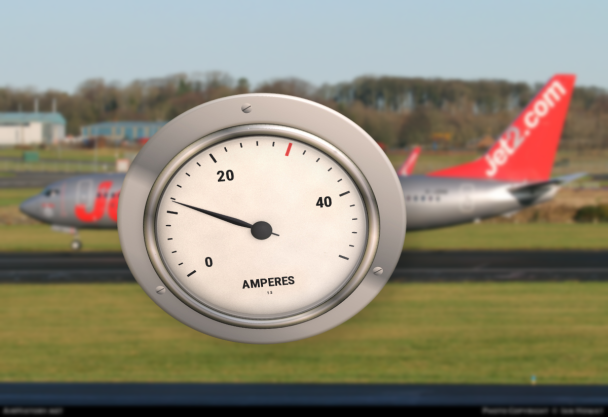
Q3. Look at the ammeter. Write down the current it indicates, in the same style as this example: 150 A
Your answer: 12 A
